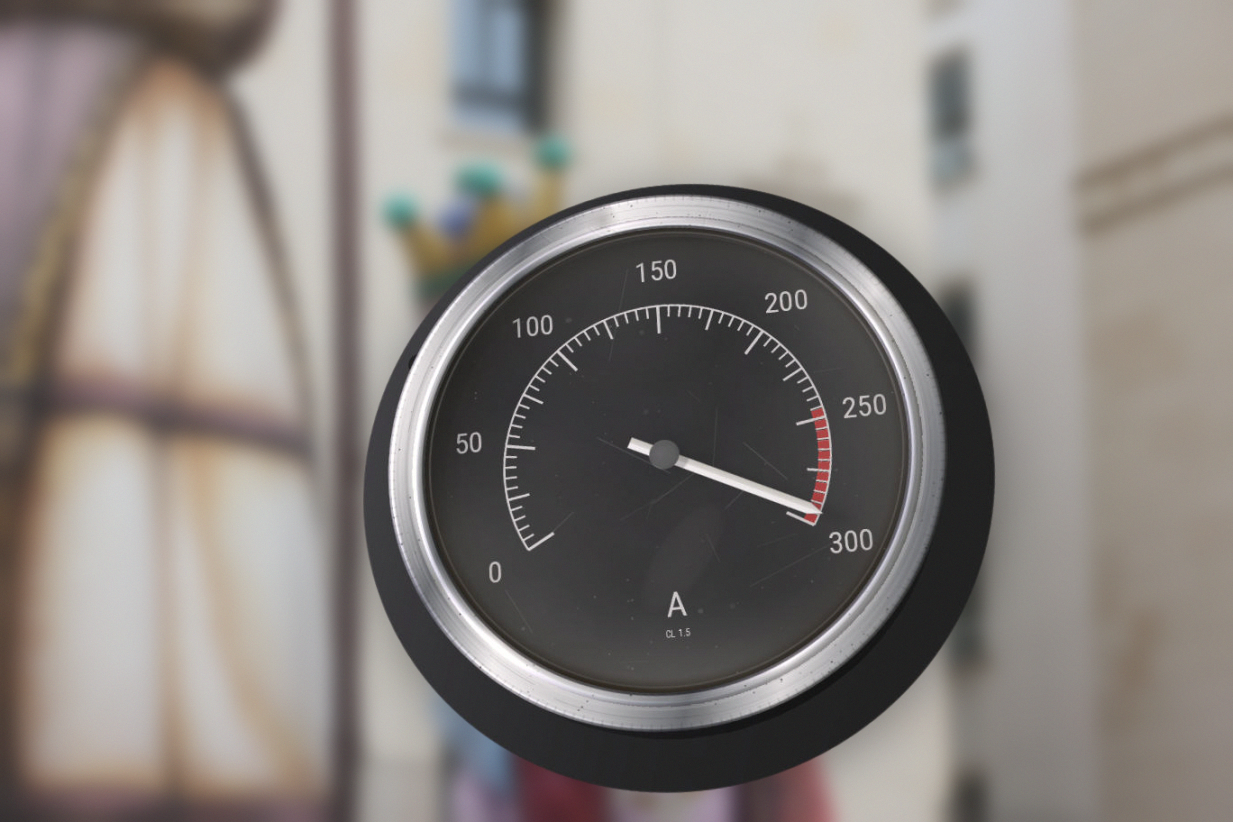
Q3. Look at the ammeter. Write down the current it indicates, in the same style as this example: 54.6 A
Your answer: 295 A
